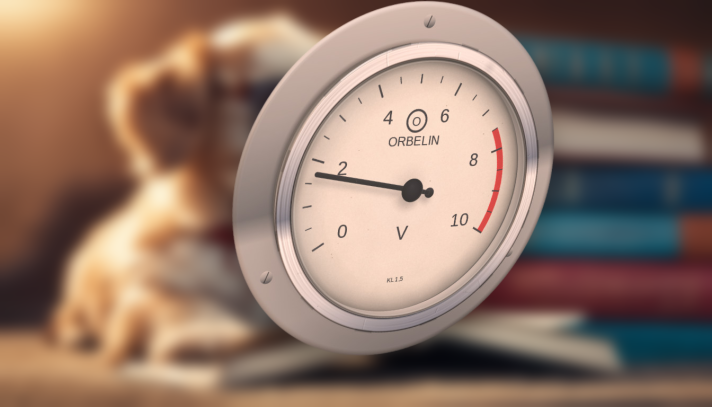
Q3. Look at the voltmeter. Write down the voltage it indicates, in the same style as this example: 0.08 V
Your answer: 1.75 V
